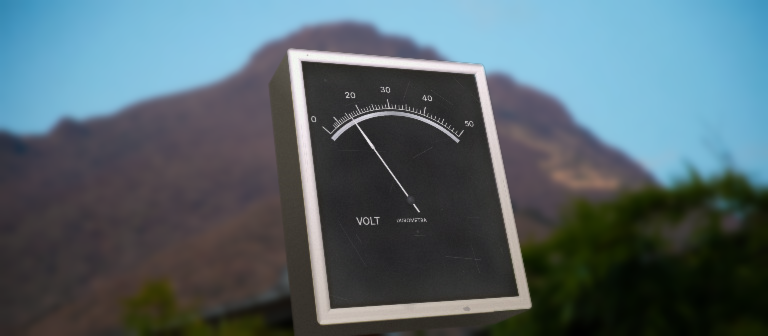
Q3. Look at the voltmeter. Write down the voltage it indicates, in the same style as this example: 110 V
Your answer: 15 V
